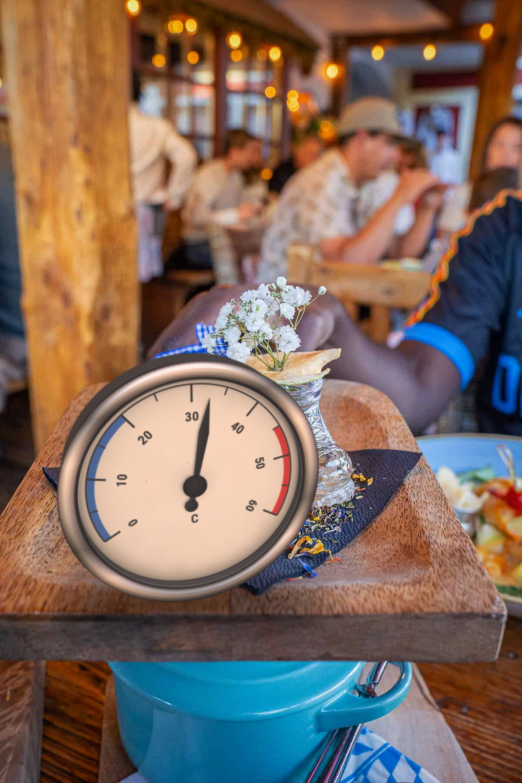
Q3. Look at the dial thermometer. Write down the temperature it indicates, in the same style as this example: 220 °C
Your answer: 32.5 °C
